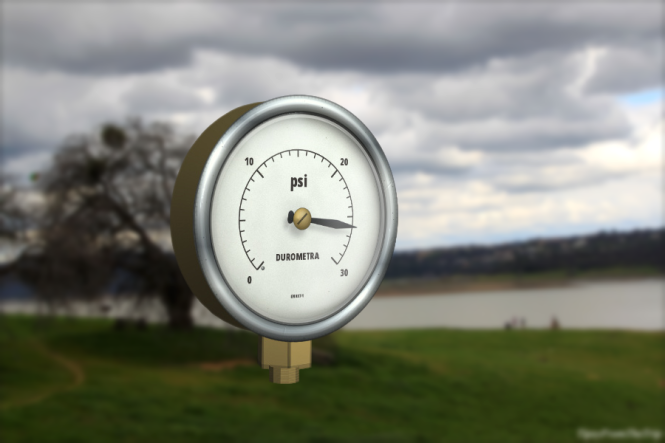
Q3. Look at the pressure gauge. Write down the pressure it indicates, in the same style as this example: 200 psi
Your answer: 26 psi
